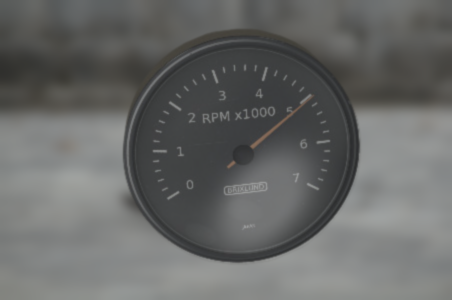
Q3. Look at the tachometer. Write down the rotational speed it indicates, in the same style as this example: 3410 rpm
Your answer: 5000 rpm
